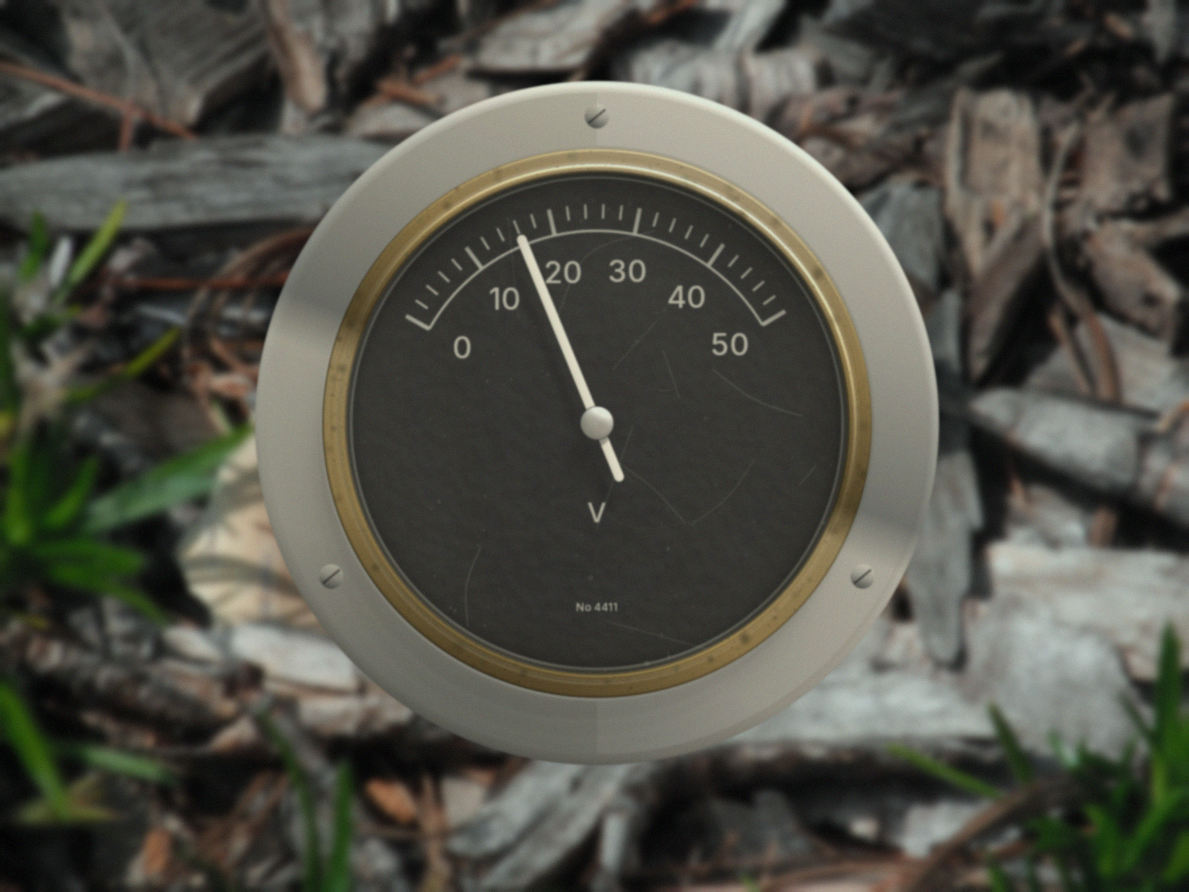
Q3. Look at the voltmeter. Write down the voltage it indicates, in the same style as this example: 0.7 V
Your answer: 16 V
